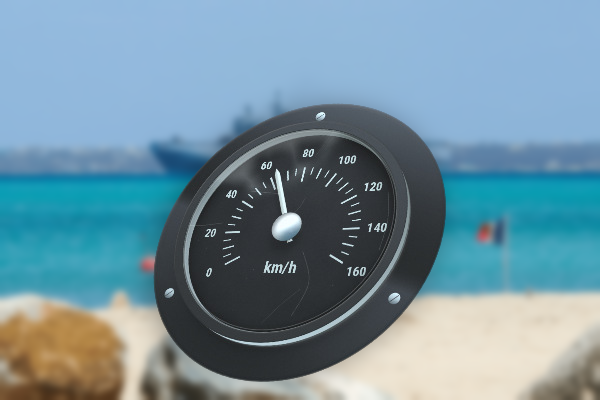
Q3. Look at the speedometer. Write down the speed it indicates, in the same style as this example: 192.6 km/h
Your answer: 65 km/h
